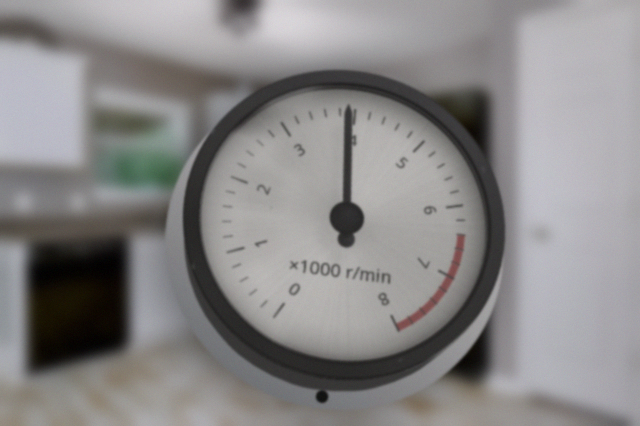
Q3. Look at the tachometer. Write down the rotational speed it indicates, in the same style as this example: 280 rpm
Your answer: 3900 rpm
